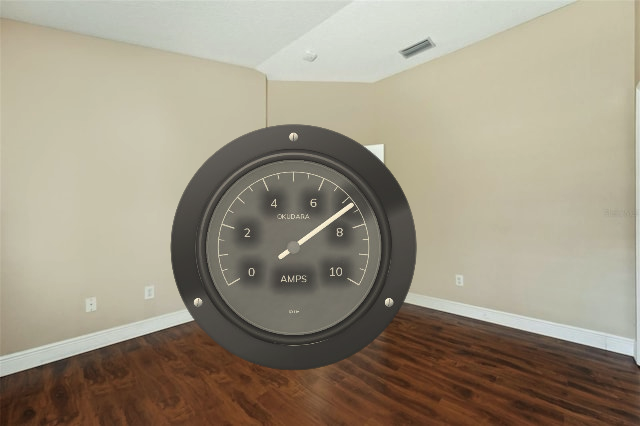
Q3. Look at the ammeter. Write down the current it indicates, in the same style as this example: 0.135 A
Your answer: 7.25 A
